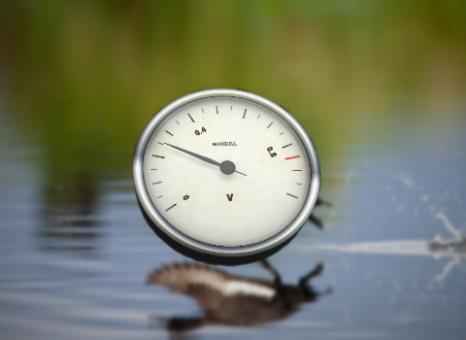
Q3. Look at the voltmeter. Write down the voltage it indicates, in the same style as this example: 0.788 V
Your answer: 0.25 V
